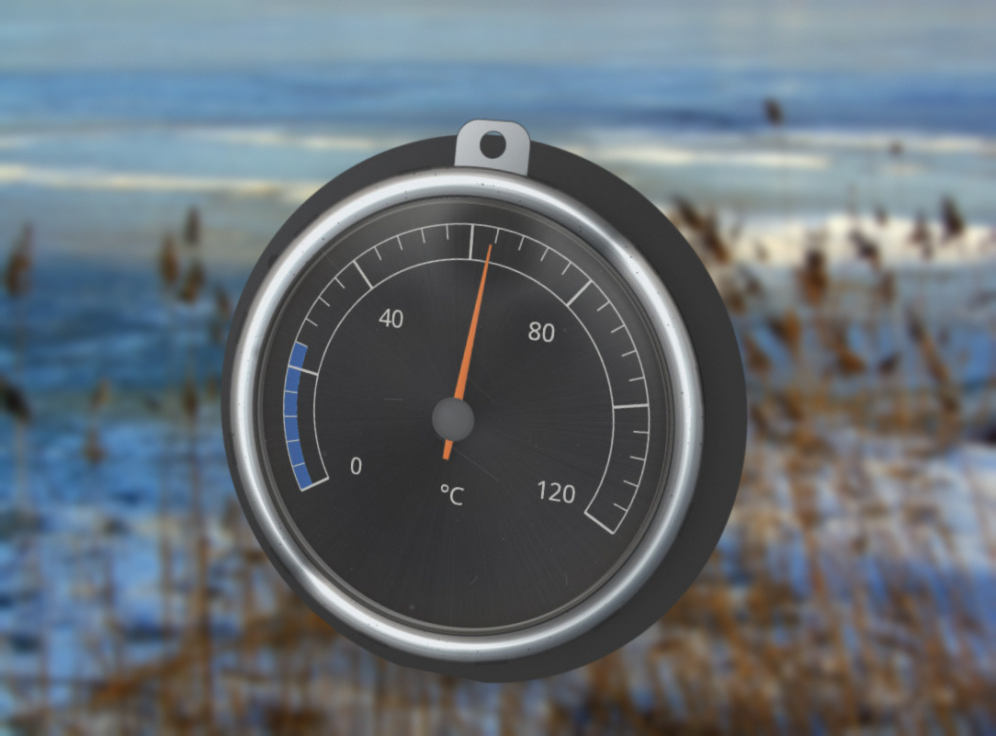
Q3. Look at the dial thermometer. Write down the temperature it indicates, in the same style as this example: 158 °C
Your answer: 64 °C
